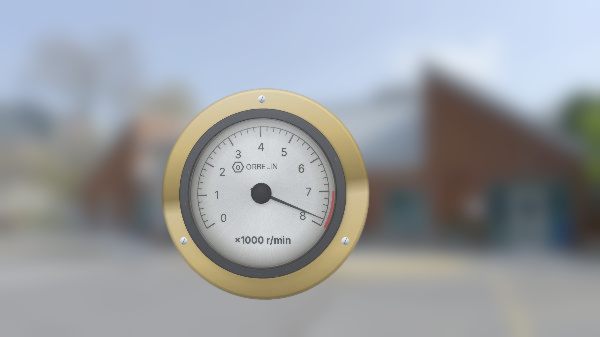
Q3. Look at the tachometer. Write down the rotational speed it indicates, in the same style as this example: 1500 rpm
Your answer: 7800 rpm
